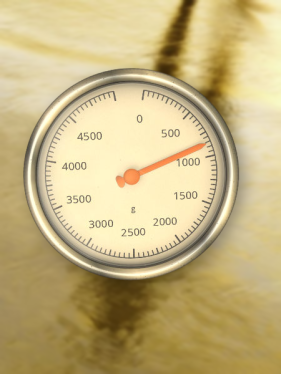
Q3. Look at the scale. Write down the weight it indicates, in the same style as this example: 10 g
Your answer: 850 g
